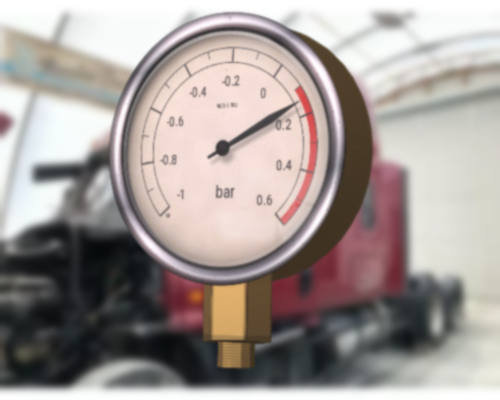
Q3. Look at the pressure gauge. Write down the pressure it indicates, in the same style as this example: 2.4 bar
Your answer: 0.15 bar
